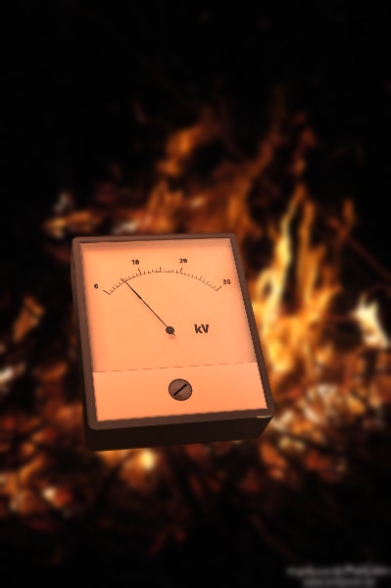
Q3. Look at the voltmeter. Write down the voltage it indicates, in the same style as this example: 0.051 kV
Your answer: 5 kV
